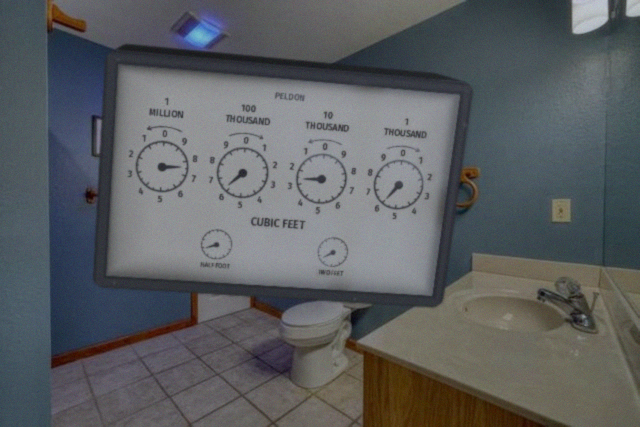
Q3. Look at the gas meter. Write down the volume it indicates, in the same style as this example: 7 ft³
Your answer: 762600 ft³
